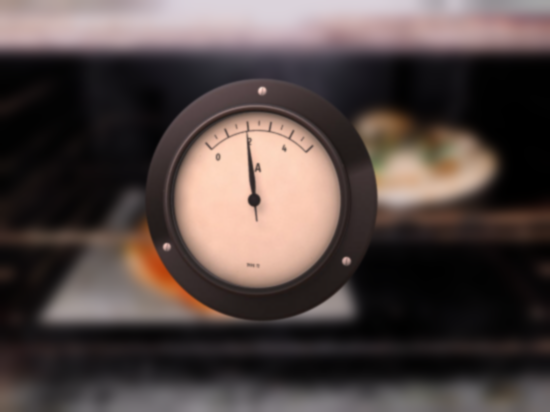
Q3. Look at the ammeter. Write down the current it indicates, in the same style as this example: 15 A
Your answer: 2 A
